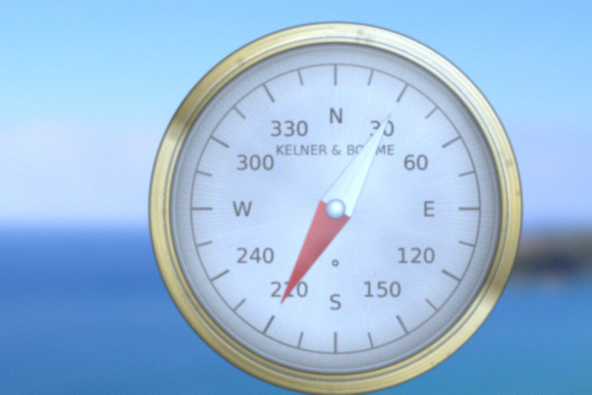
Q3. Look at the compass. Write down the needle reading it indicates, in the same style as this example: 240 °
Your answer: 210 °
